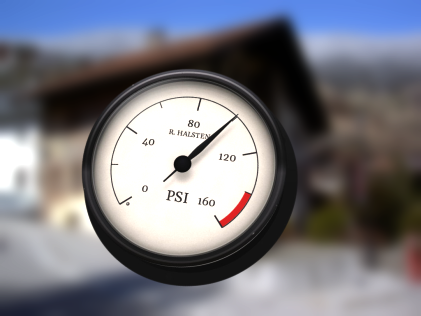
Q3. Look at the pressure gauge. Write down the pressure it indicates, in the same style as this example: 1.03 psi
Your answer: 100 psi
